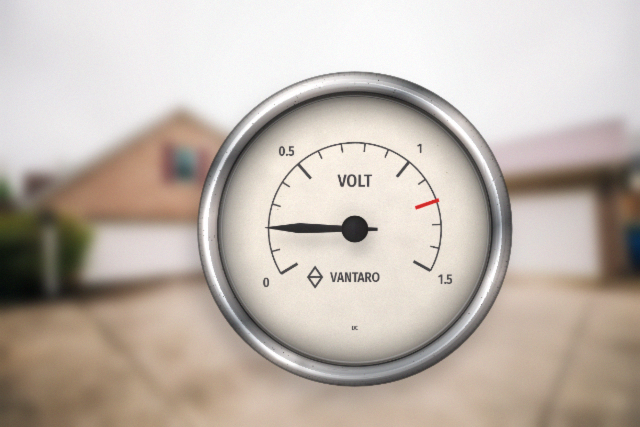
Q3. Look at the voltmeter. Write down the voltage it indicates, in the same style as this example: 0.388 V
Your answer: 0.2 V
